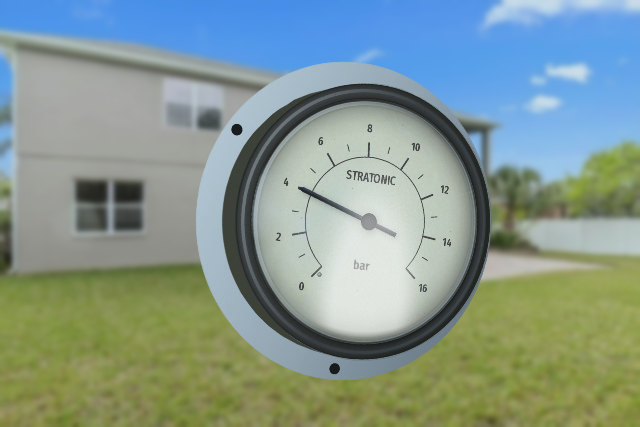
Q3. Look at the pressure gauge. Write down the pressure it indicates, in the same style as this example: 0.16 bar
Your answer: 4 bar
